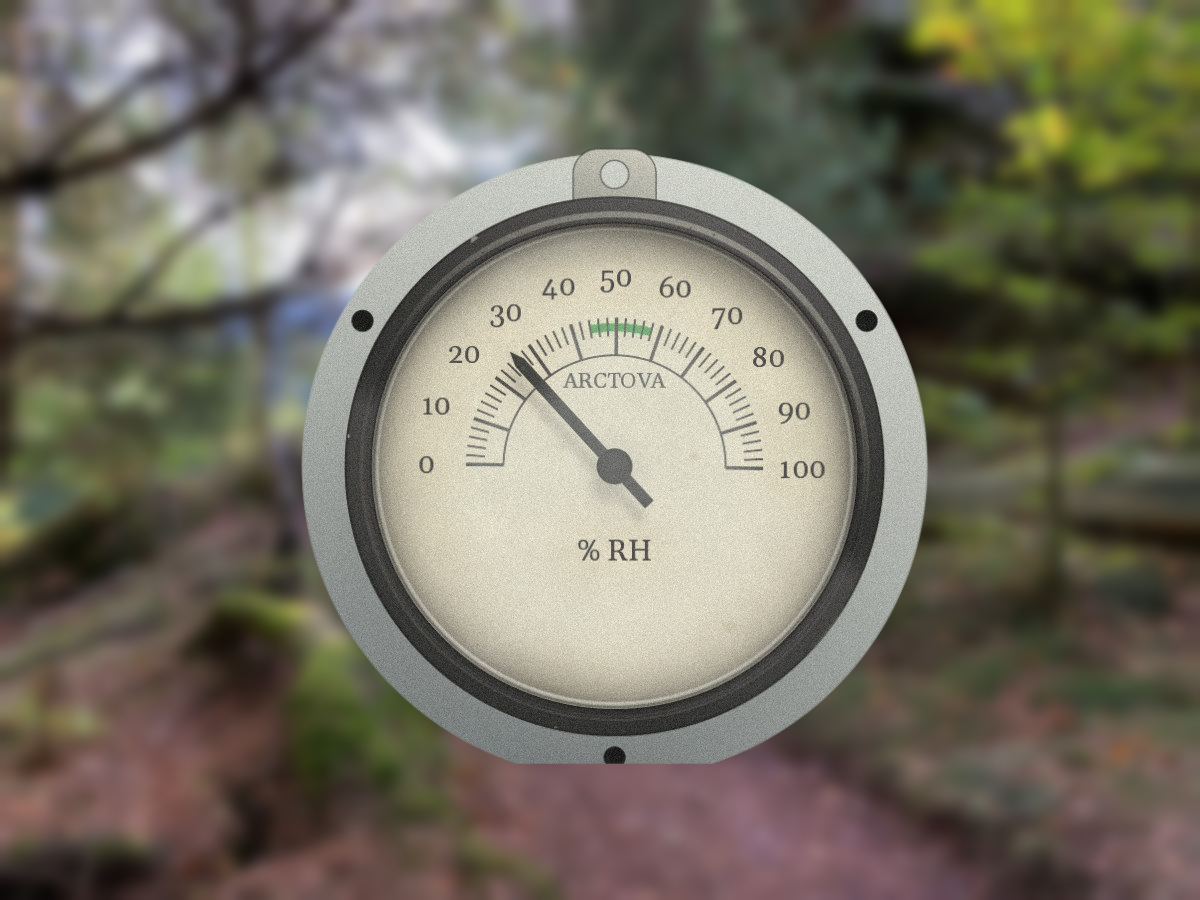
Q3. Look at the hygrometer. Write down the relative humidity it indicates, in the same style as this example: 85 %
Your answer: 26 %
